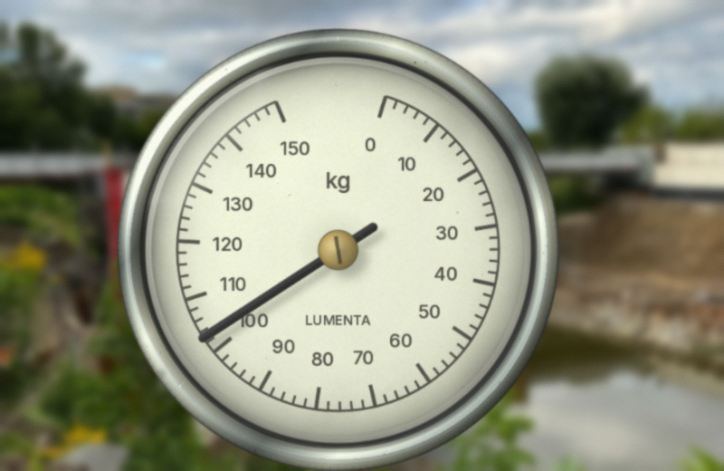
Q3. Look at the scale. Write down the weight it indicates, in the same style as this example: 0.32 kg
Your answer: 103 kg
